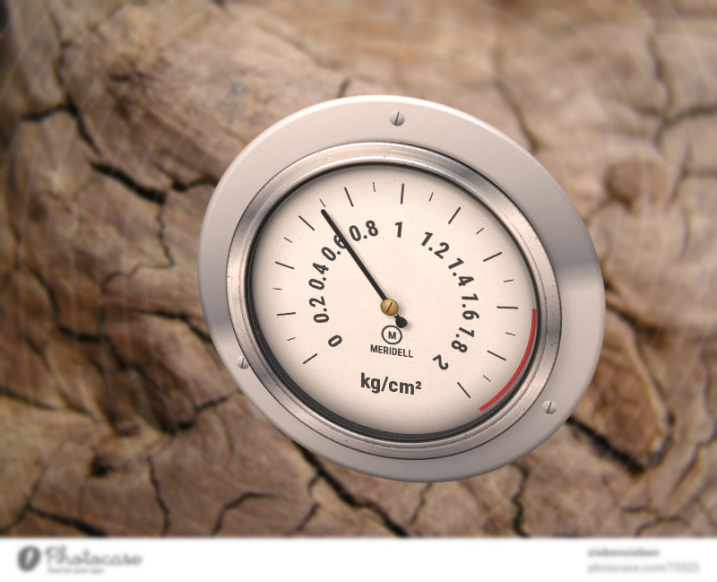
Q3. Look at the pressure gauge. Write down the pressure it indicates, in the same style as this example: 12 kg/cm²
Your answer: 0.7 kg/cm²
